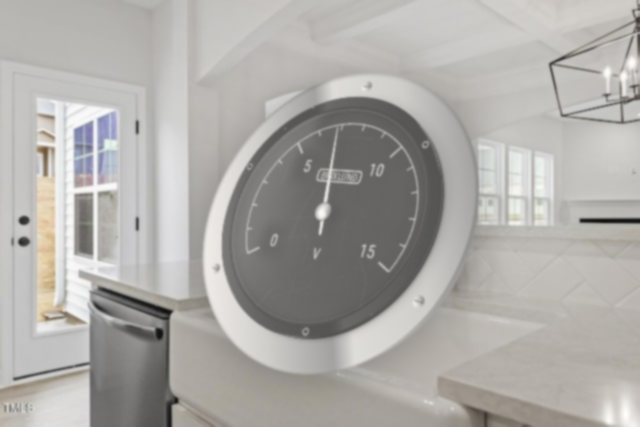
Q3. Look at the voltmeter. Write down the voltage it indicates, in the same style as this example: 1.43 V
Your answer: 7 V
